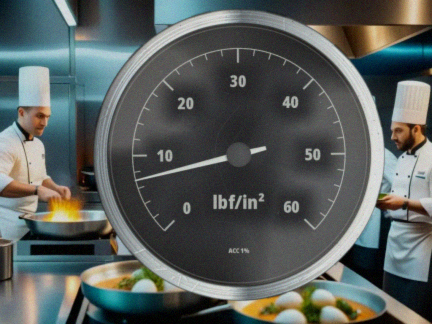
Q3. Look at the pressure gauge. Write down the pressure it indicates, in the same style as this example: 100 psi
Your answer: 7 psi
